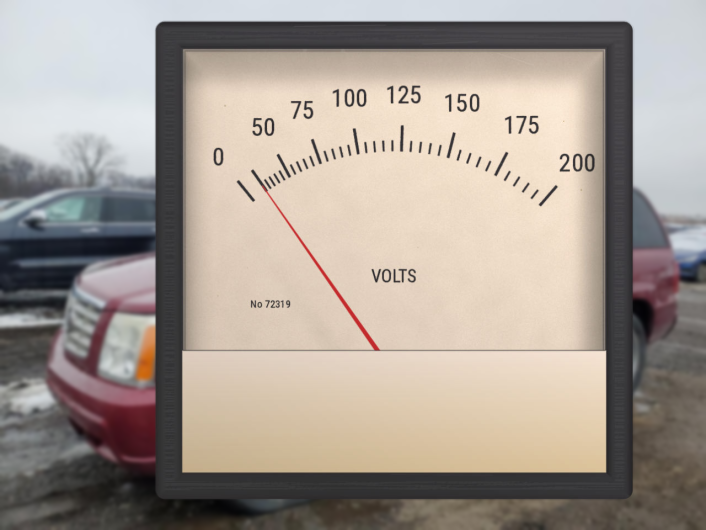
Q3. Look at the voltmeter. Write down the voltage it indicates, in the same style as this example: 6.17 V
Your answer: 25 V
